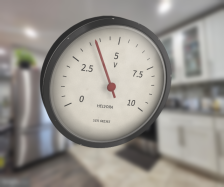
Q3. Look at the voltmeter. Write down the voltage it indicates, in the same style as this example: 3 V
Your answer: 3.75 V
